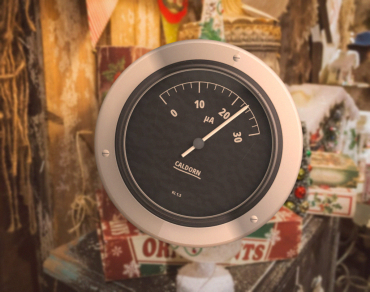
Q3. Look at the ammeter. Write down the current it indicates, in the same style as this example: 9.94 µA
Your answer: 23 µA
